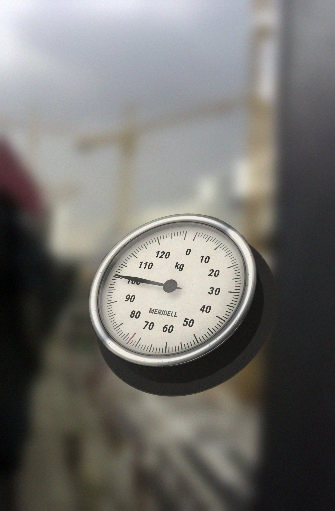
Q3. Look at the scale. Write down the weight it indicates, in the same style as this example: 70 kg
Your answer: 100 kg
